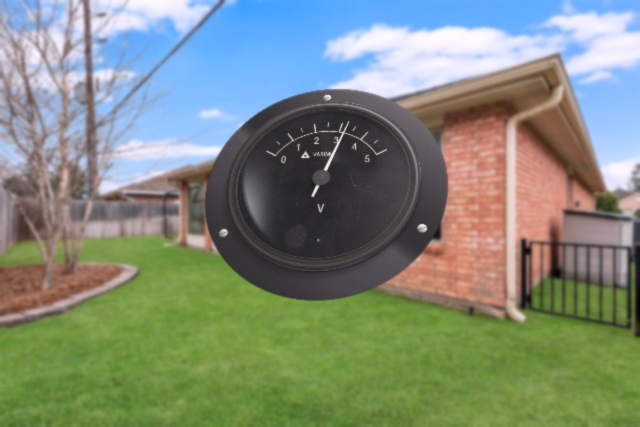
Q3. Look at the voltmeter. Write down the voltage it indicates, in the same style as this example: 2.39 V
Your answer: 3.25 V
